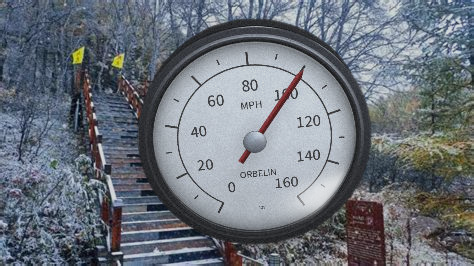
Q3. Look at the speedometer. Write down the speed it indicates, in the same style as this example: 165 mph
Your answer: 100 mph
